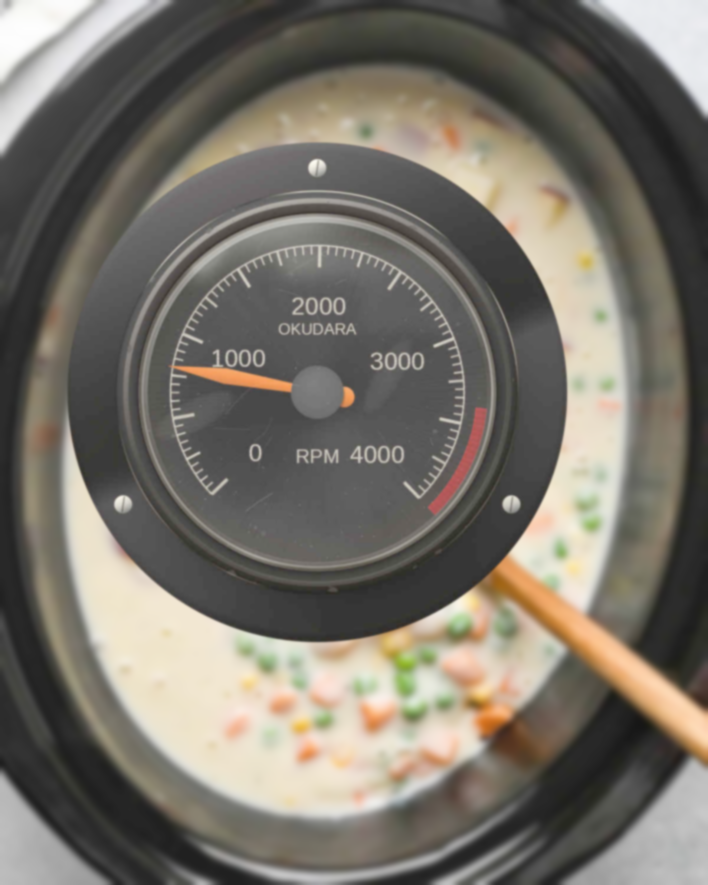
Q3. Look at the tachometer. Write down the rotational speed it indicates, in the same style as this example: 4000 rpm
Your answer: 800 rpm
